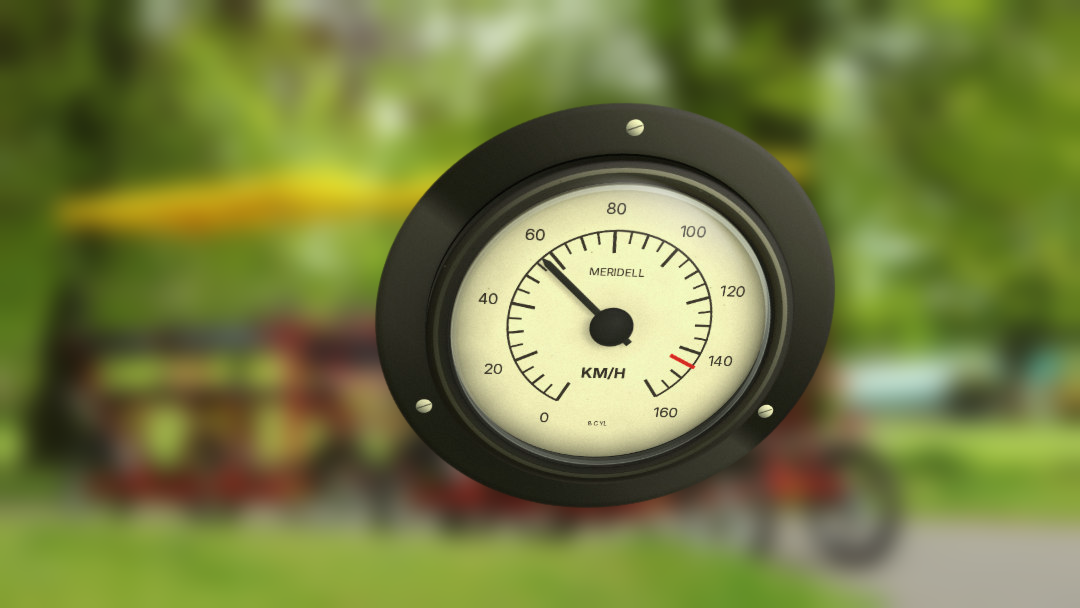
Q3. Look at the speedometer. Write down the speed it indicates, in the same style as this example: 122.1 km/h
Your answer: 57.5 km/h
